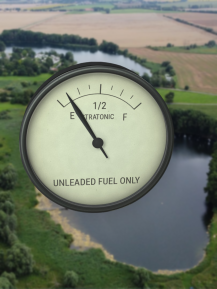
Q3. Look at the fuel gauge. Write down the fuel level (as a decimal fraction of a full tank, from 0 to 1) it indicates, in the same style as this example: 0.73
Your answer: 0.125
